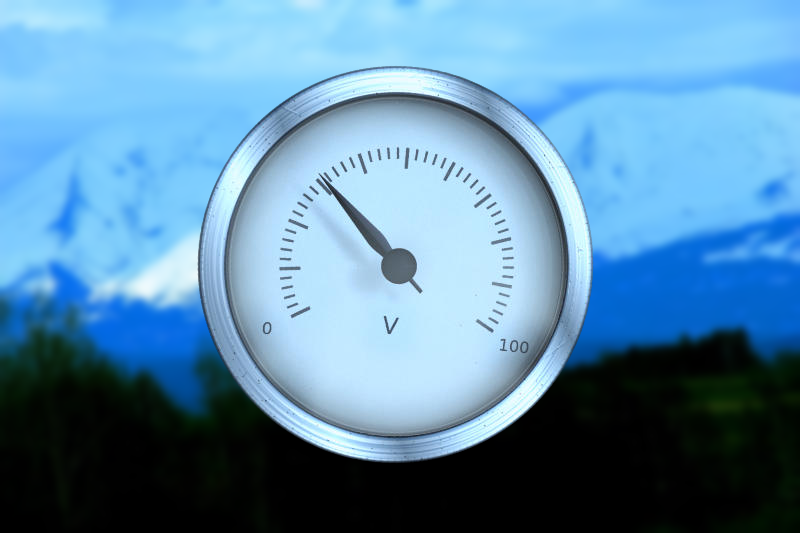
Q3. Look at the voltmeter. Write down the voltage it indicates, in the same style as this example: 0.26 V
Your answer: 31 V
